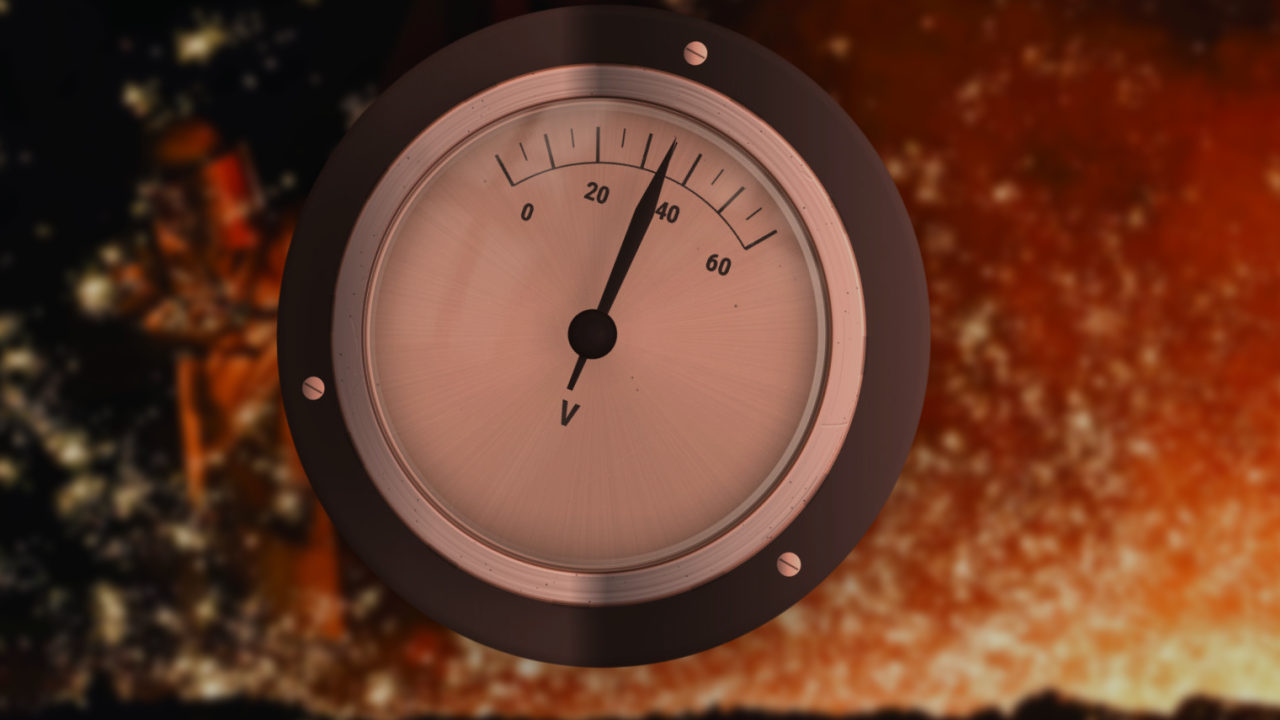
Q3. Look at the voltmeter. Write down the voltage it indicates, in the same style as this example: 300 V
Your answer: 35 V
